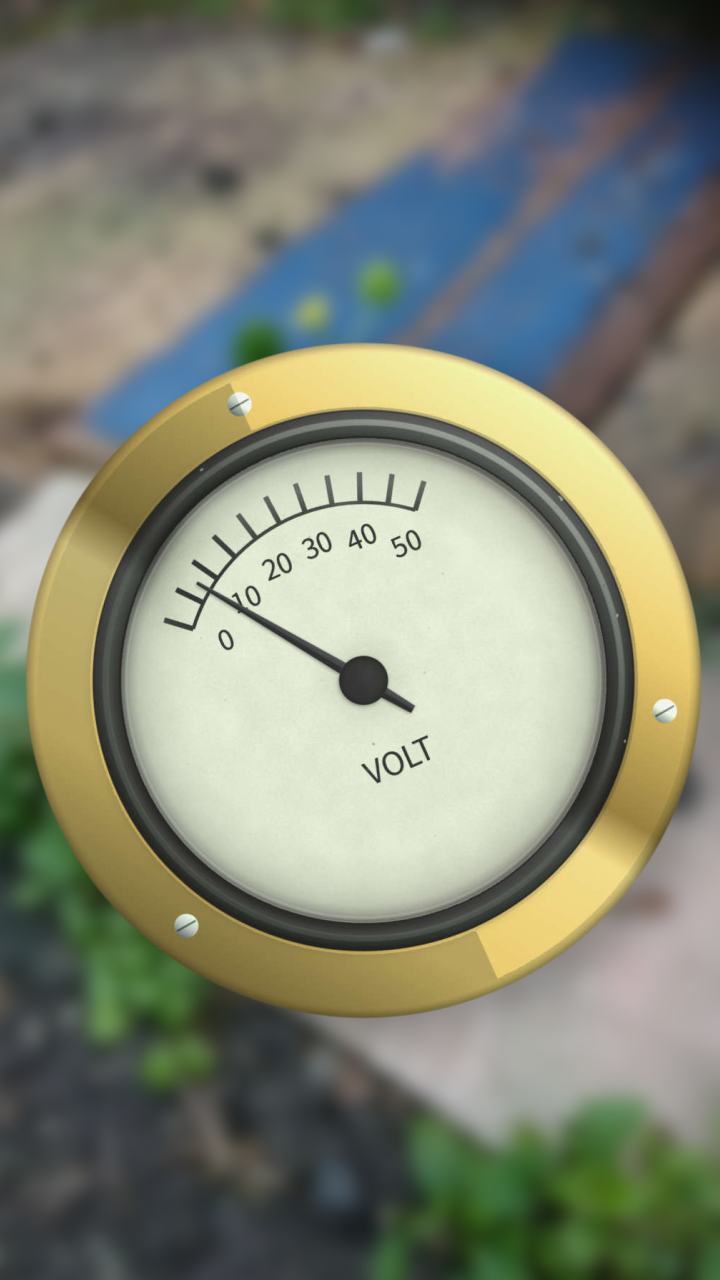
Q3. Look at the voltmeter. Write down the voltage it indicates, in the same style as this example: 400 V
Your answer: 7.5 V
